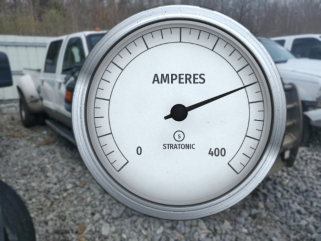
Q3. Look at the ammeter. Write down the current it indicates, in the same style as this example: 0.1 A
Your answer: 300 A
